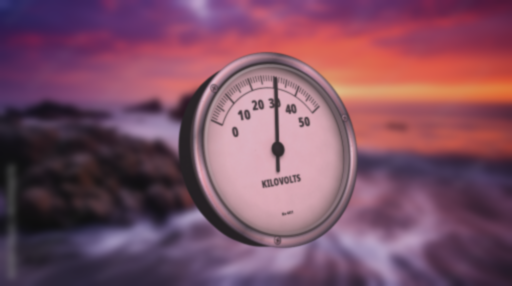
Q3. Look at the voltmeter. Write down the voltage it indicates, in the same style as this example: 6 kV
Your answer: 30 kV
